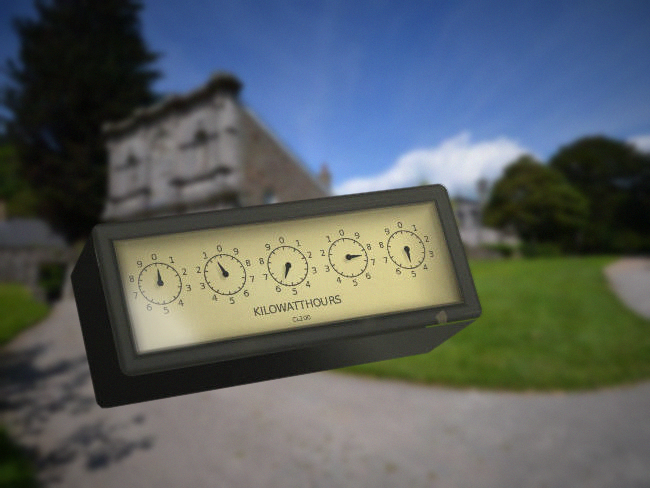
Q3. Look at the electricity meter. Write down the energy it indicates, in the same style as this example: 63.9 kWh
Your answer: 575 kWh
